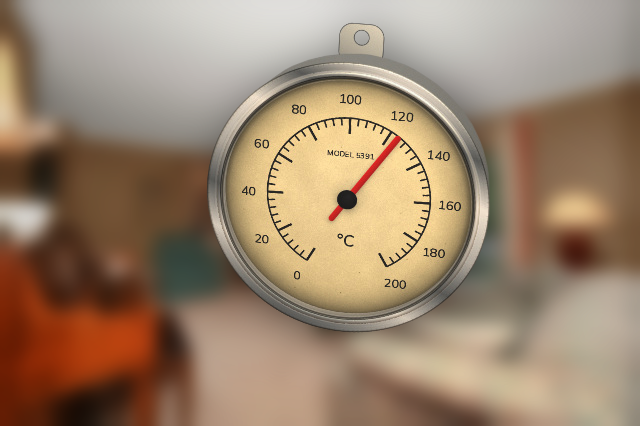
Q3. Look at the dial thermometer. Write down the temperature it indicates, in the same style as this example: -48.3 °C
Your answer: 124 °C
